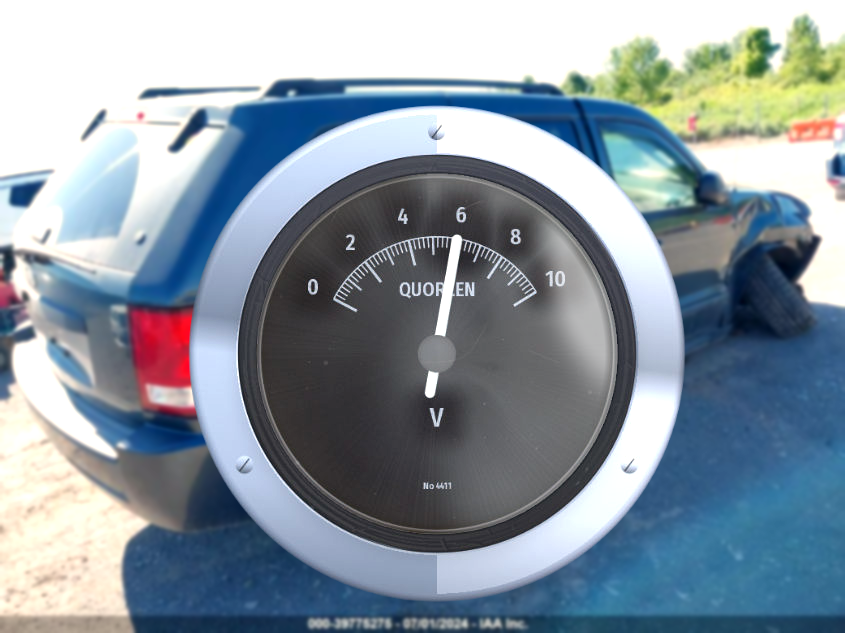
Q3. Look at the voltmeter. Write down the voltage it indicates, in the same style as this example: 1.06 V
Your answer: 6 V
